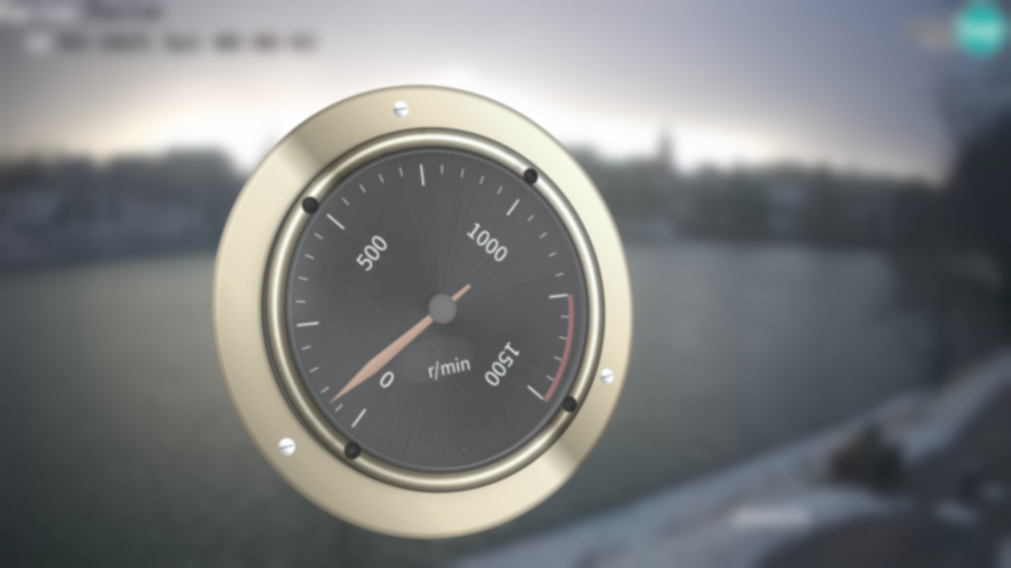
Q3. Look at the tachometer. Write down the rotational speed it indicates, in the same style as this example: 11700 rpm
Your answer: 75 rpm
